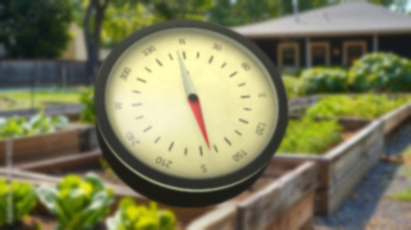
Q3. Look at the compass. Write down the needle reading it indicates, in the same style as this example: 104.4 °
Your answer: 172.5 °
